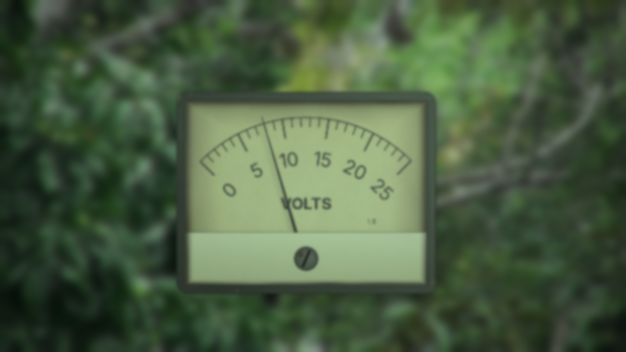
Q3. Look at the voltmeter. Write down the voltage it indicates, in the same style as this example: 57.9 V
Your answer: 8 V
